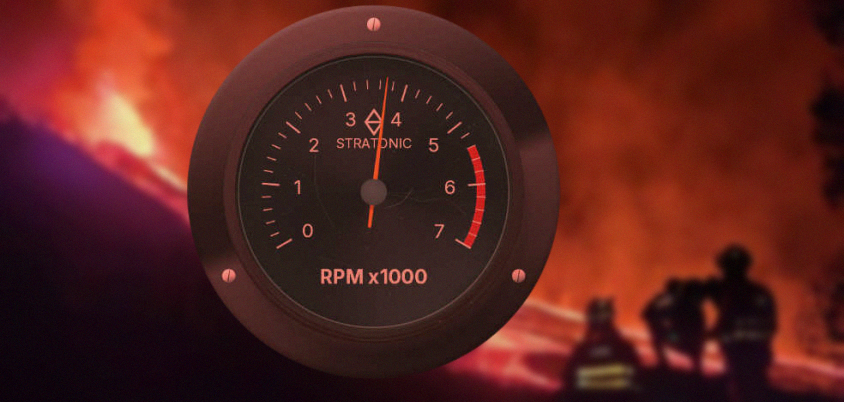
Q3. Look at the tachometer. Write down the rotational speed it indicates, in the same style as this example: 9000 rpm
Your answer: 3700 rpm
